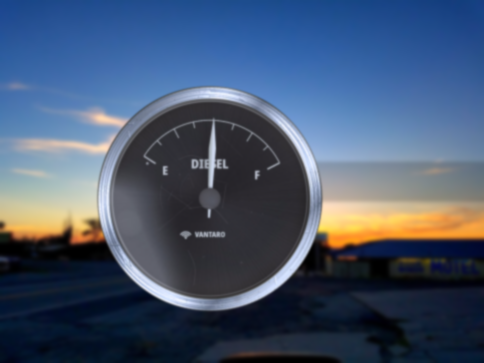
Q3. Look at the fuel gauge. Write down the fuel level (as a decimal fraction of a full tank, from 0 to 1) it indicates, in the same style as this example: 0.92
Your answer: 0.5
